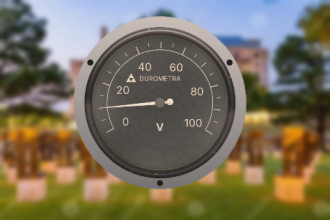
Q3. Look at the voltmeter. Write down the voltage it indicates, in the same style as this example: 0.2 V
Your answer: 10 V
